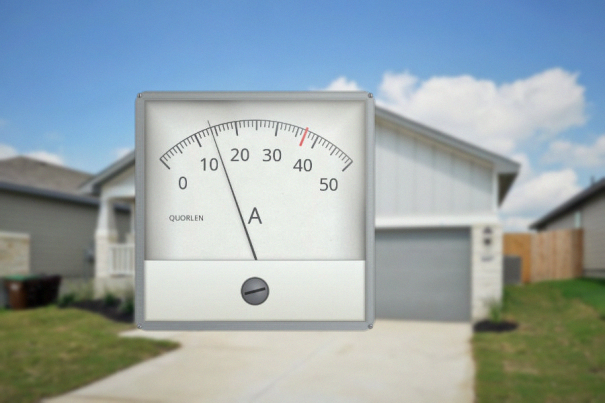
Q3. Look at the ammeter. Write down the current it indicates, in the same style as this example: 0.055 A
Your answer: 14 A
